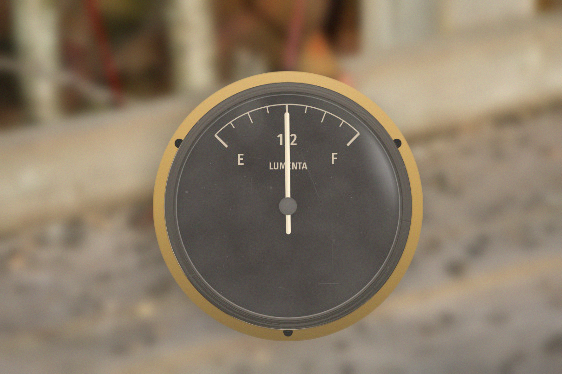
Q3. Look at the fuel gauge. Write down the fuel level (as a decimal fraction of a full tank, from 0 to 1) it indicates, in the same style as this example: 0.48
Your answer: 0.5
